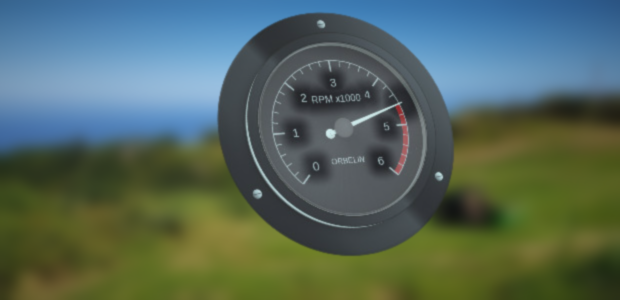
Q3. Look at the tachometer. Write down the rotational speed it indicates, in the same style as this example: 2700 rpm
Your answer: 4600 rpm
